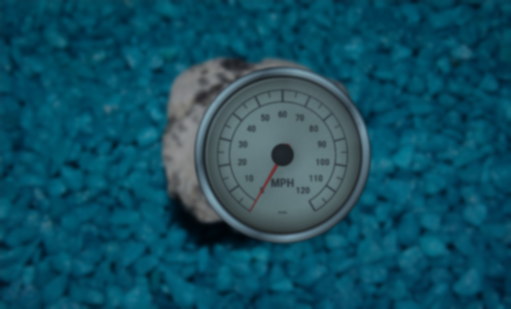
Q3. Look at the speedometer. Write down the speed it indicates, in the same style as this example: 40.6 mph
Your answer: 0 mph
